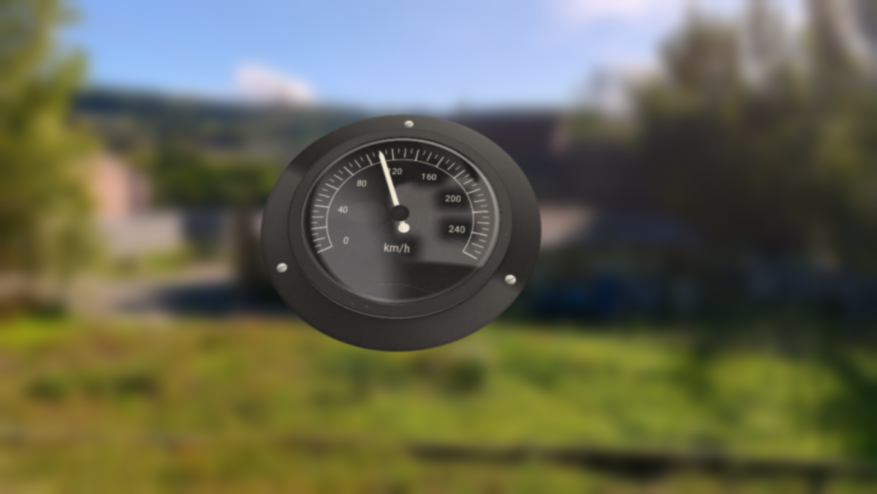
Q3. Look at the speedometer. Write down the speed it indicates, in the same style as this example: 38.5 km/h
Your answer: 110 km/h
